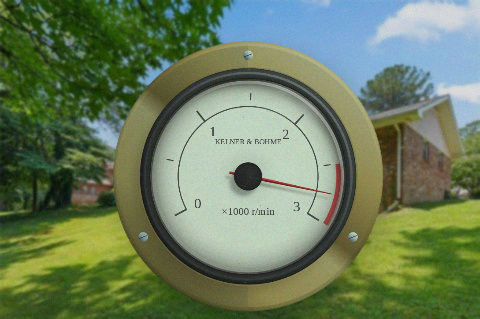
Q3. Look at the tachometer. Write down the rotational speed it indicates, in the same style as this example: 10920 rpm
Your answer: 2750 rpm
